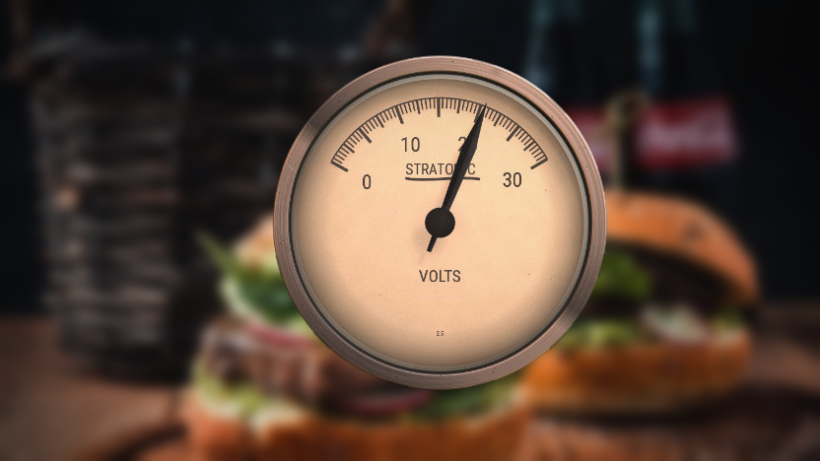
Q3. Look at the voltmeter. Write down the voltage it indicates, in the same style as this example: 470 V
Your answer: 20.5 V
